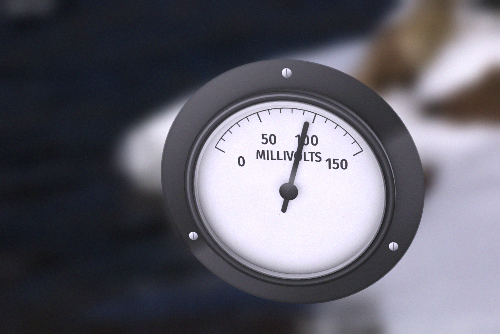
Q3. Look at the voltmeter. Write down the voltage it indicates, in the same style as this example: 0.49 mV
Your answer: 95 mV
